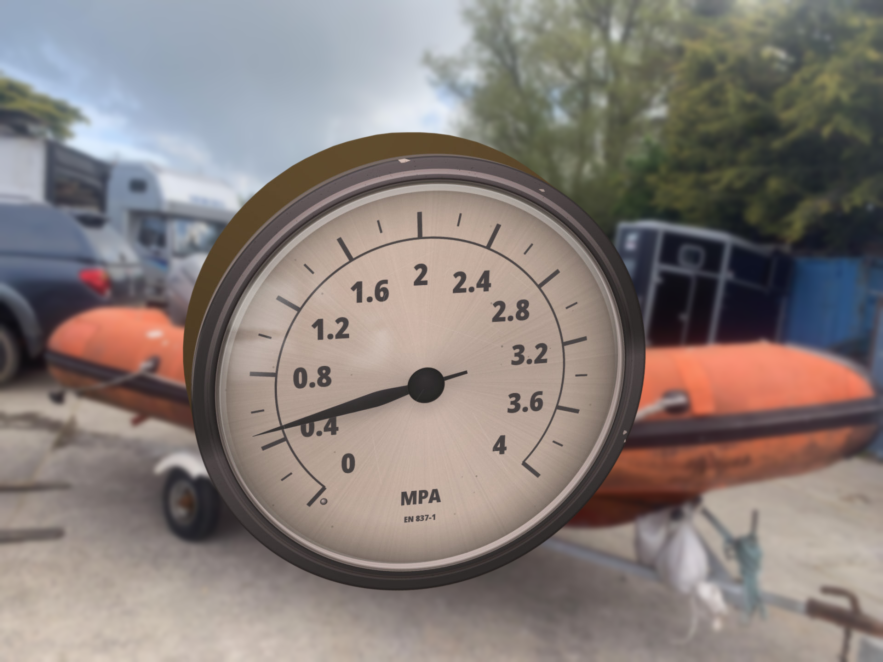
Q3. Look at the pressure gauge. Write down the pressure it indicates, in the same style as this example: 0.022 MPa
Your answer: 0.5 MPa
